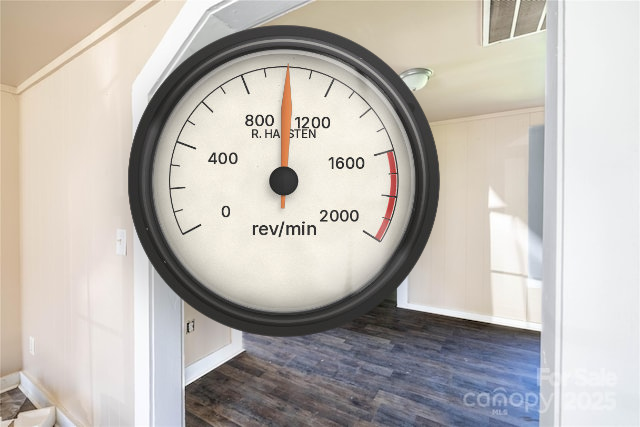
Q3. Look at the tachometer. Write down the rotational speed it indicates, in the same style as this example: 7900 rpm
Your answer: 1000 rpm
